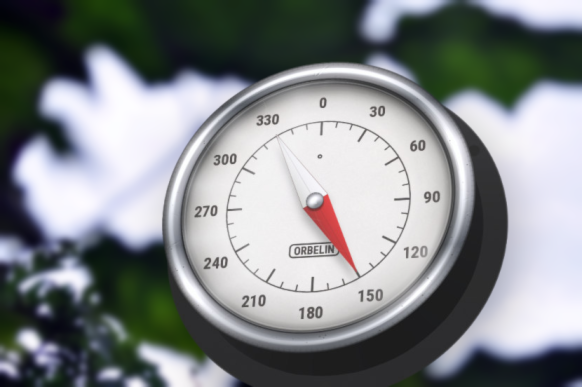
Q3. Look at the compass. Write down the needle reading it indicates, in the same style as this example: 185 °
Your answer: 150 °
